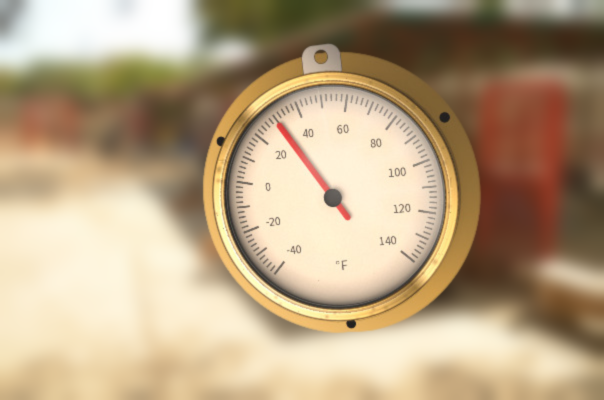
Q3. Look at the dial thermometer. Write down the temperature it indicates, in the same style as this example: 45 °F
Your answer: 30 °F
